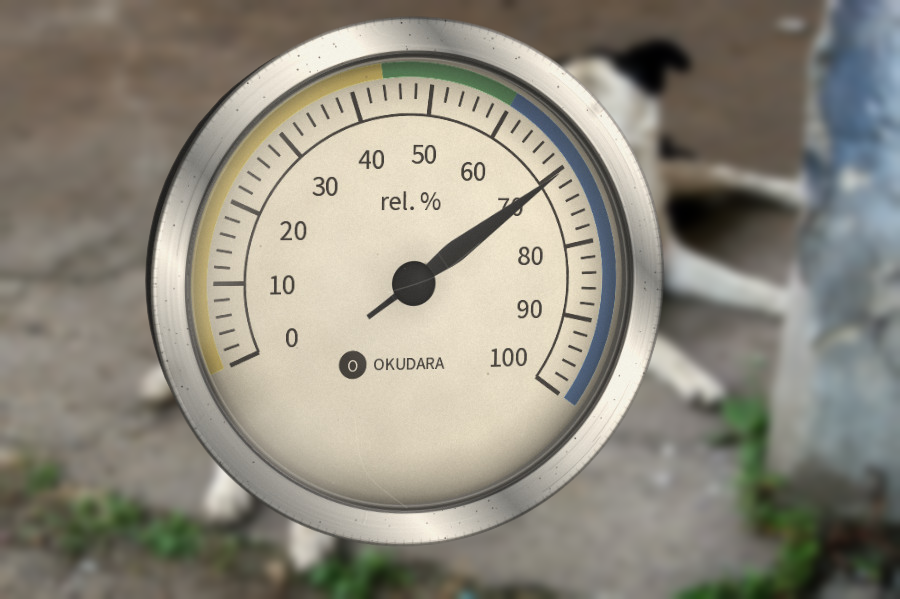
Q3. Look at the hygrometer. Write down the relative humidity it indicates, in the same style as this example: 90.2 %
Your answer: 70 %
